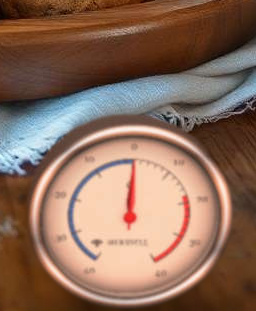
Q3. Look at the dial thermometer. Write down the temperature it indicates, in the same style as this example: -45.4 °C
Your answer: 0 °C
